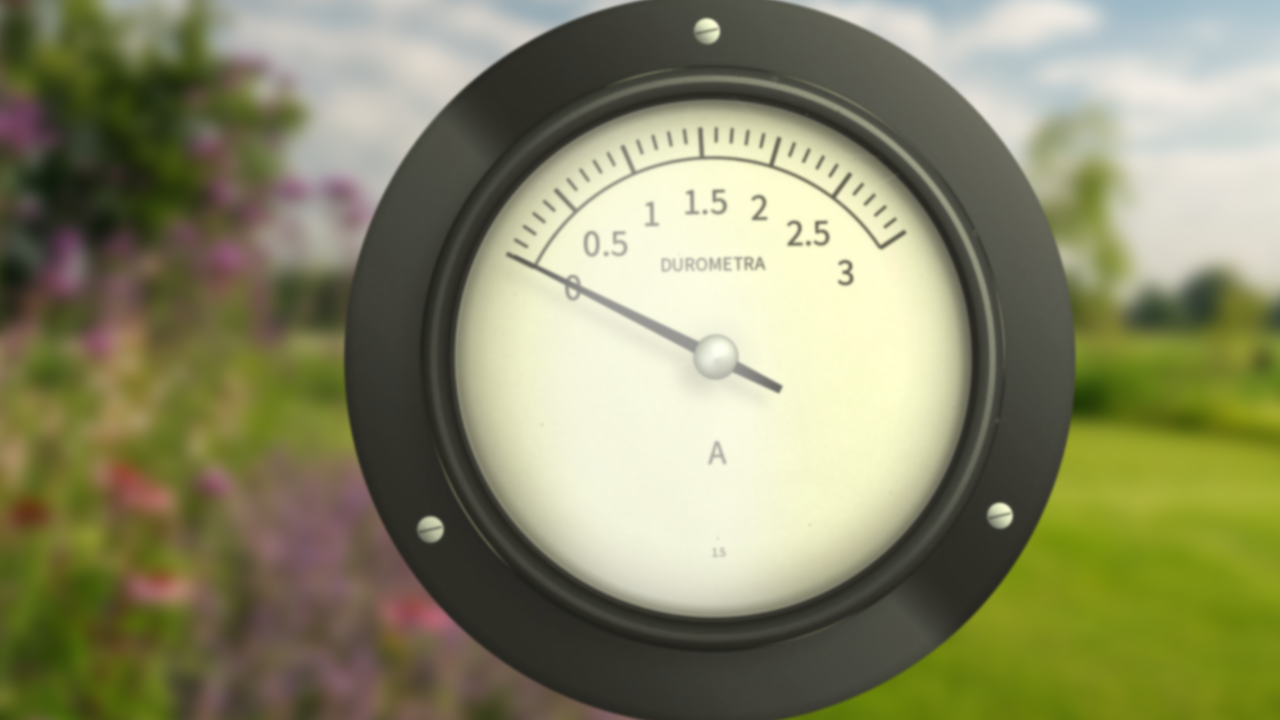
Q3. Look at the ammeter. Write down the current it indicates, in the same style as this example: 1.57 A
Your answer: 0 A
